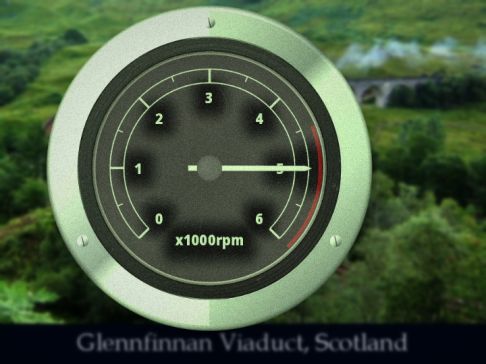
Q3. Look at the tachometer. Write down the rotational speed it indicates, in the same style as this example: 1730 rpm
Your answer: 5000 rpm
